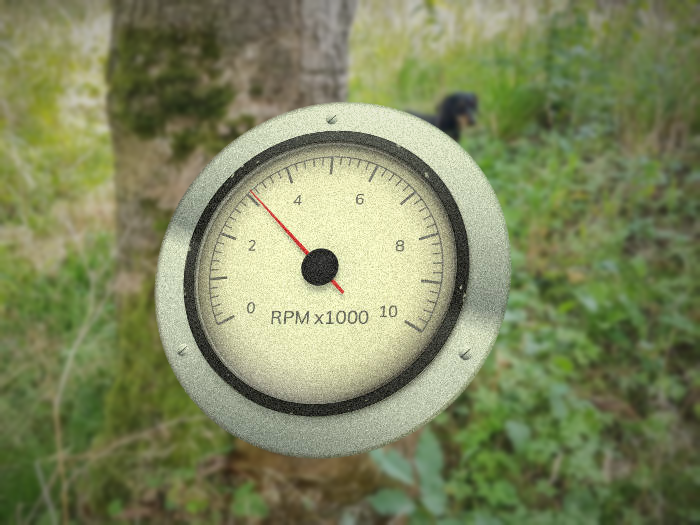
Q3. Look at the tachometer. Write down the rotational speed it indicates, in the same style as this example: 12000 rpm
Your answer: 3100 rpm
